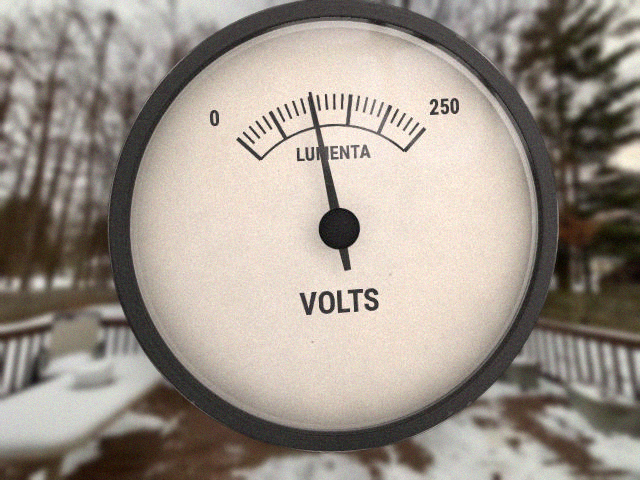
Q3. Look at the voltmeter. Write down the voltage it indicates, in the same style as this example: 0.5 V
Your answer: 100 V
